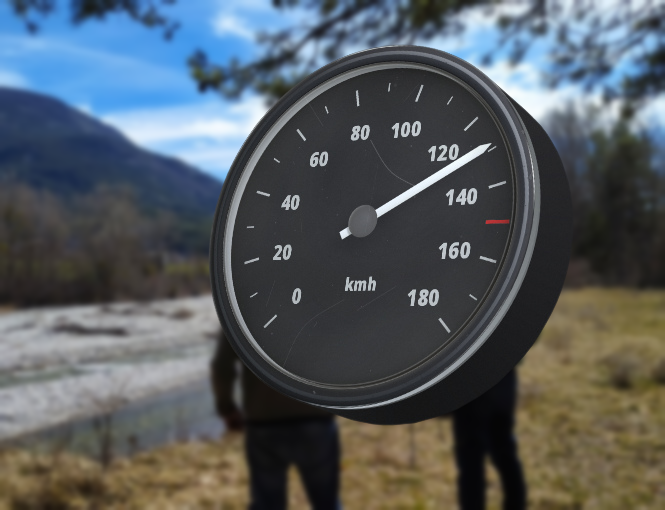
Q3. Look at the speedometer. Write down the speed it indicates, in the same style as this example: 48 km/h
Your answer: 130 km/h
